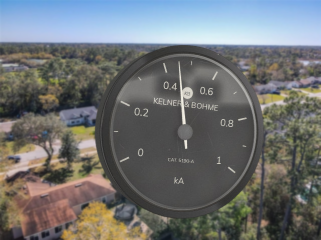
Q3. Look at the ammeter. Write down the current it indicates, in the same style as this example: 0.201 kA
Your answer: 0.45 kA
